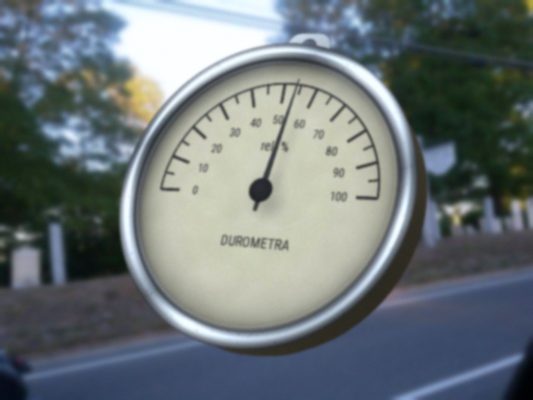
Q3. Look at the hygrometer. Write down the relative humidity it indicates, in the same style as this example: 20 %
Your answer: 55 %
